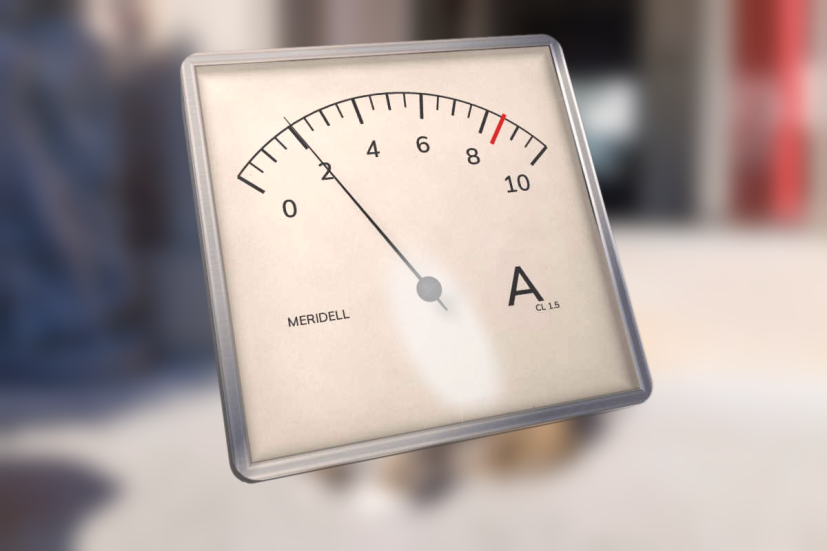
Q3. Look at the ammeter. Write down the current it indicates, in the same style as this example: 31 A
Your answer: 2 A
